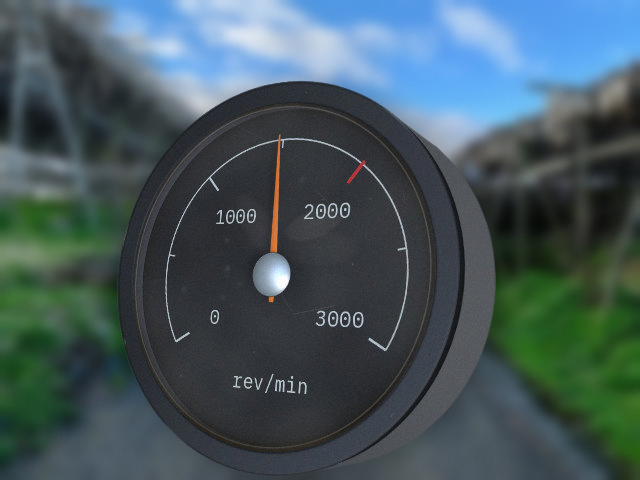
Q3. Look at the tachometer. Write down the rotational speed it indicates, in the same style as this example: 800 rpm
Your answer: 1500 rpm
